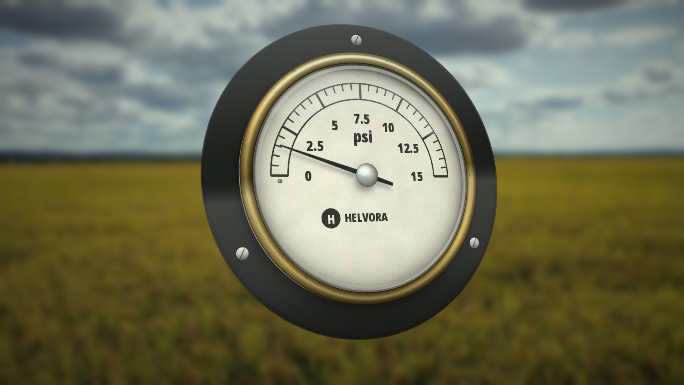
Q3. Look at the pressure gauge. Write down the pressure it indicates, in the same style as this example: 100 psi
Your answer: 1.5 psi
